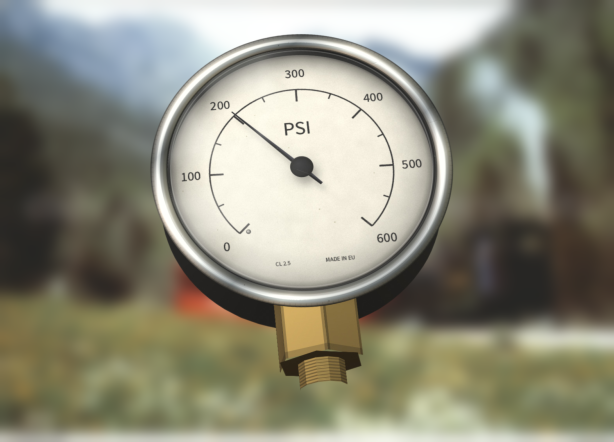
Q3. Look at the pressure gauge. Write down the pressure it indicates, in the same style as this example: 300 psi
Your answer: 200 psi
